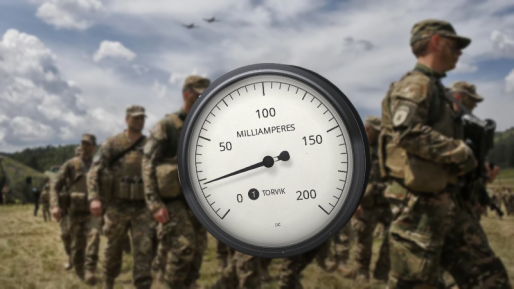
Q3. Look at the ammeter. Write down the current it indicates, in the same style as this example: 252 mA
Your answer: 22.5 mA
